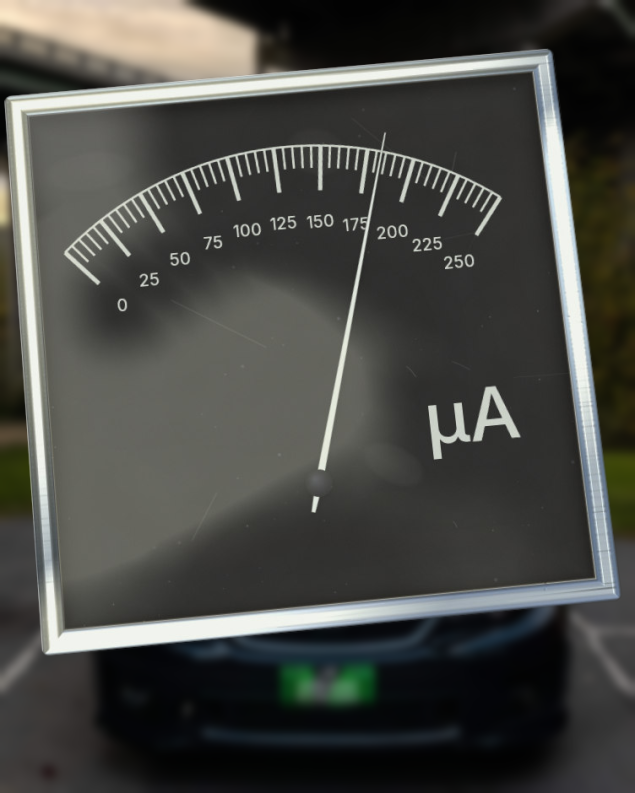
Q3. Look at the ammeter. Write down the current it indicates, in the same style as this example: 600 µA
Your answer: 182.5 µA
